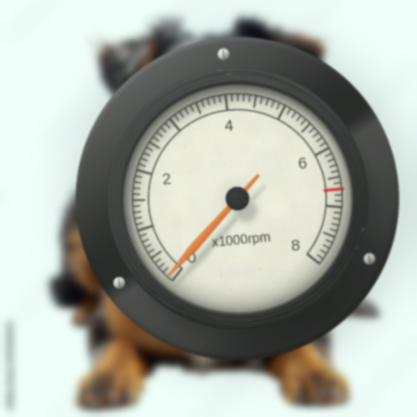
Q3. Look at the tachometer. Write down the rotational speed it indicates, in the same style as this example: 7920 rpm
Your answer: 100 rpm
